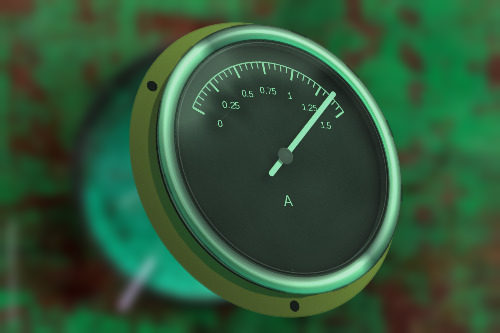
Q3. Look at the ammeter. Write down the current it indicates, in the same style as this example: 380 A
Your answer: 1.35 A
